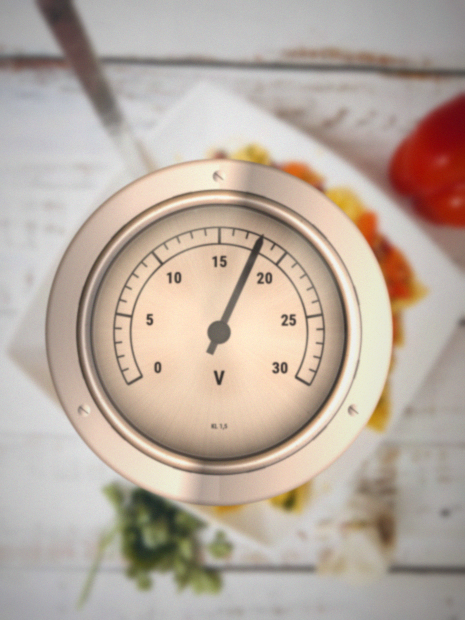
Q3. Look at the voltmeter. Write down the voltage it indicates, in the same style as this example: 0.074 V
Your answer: 18 V
